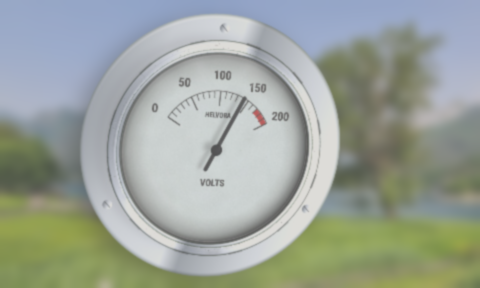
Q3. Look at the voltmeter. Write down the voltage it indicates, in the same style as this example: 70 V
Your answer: 140 V
